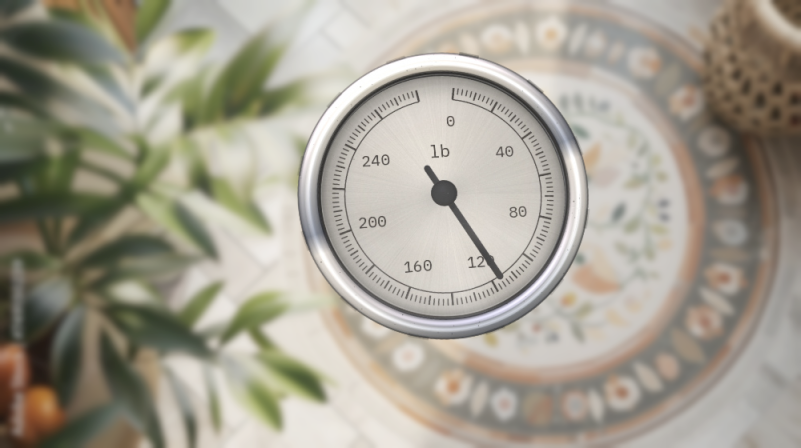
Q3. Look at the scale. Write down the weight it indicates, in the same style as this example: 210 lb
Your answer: 116 lb
